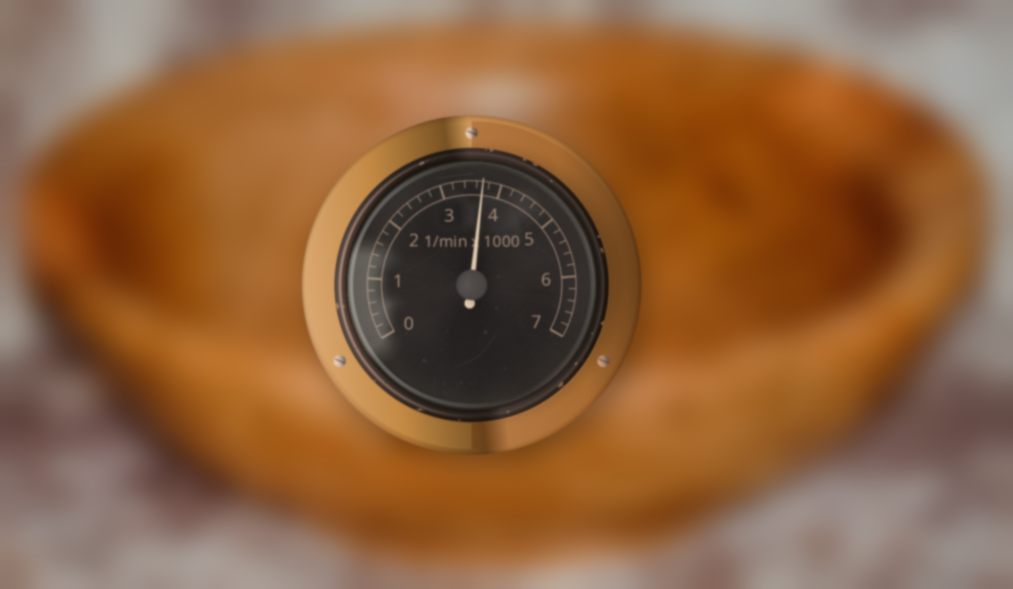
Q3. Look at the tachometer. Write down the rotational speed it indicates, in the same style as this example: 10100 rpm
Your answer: 3700 rpm
